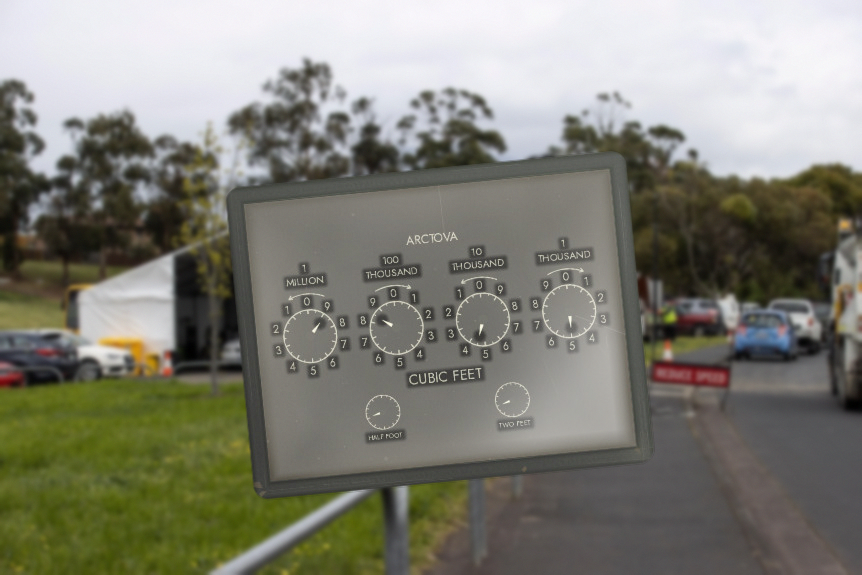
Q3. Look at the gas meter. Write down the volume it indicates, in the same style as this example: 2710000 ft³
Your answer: 884500 ft³
